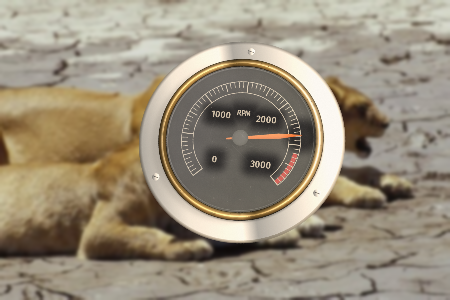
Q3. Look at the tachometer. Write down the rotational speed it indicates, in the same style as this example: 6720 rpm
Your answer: 2400 rpm
